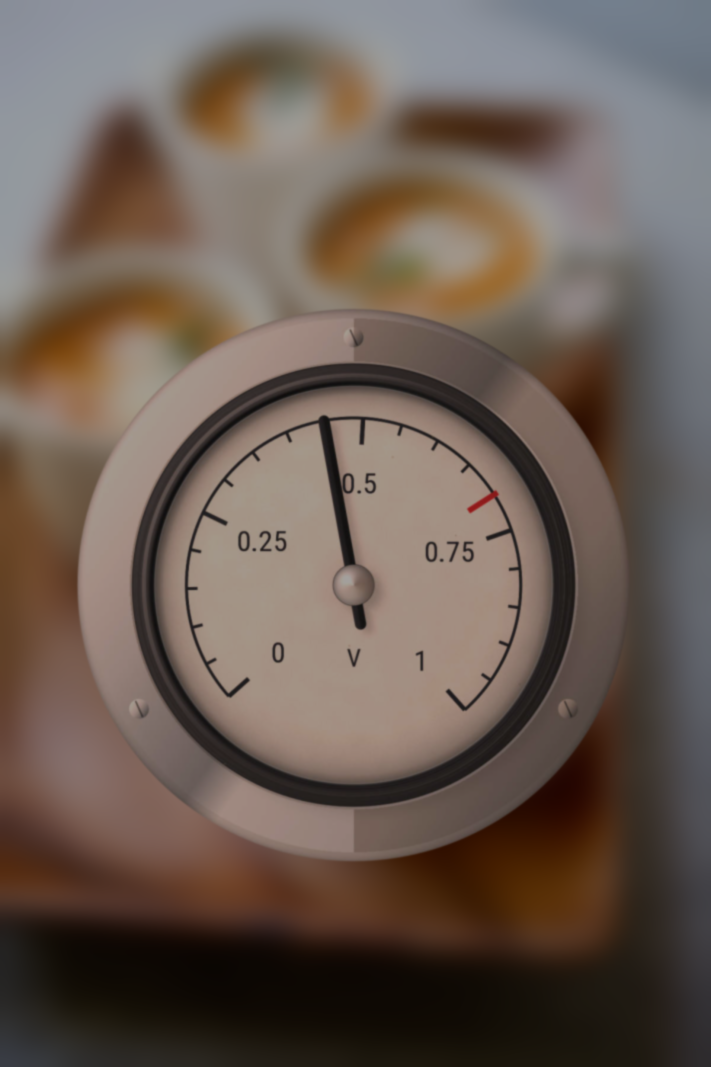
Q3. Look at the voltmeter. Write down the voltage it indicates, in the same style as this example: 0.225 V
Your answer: 0.45 V
